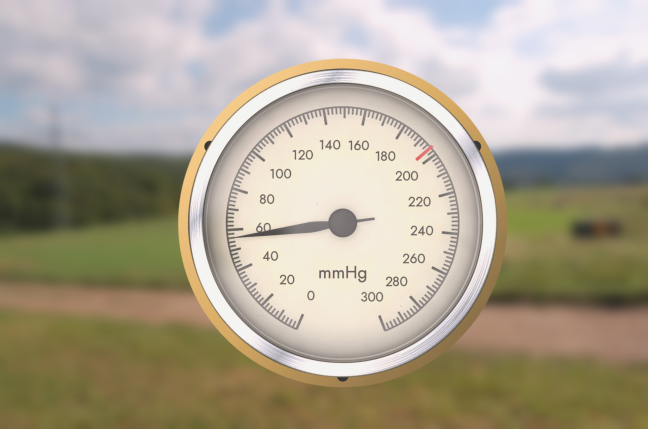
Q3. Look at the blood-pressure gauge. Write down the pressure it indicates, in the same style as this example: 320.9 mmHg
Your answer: 56 mmHg
